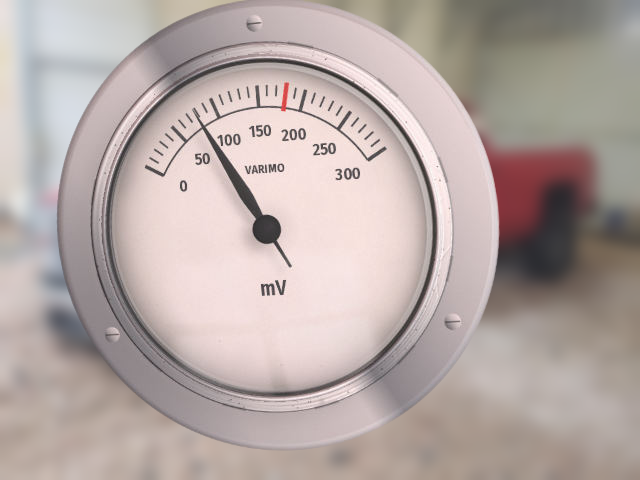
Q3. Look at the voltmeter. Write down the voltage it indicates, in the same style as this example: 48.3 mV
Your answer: 80 mV
